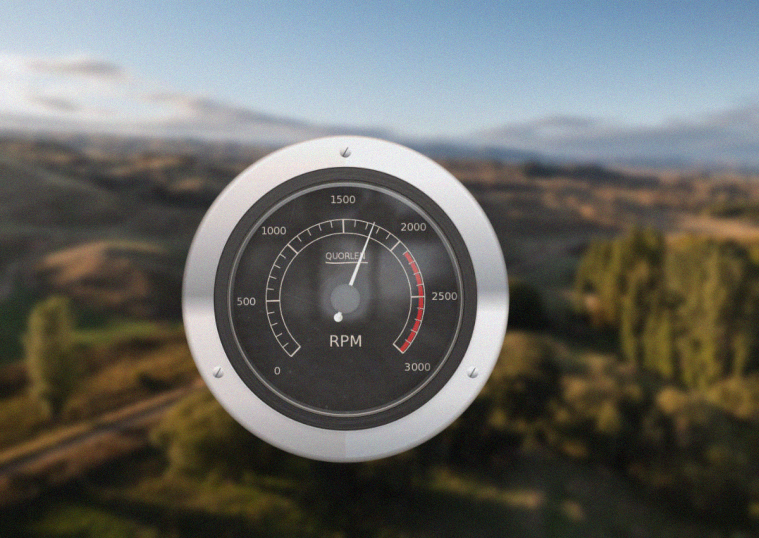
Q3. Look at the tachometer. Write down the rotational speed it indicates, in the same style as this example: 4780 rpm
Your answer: 1750 rpm
